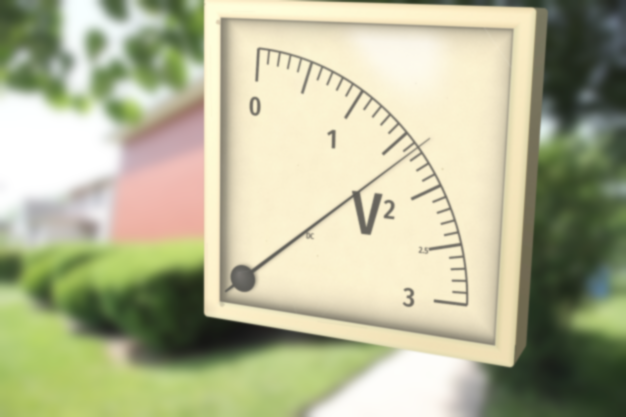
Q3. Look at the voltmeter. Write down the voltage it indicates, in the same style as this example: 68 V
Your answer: 1.65 V
